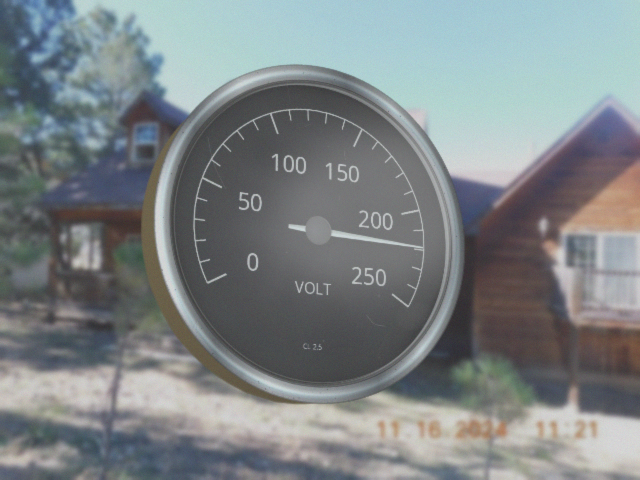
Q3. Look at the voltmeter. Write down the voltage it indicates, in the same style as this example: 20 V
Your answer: 220 V
